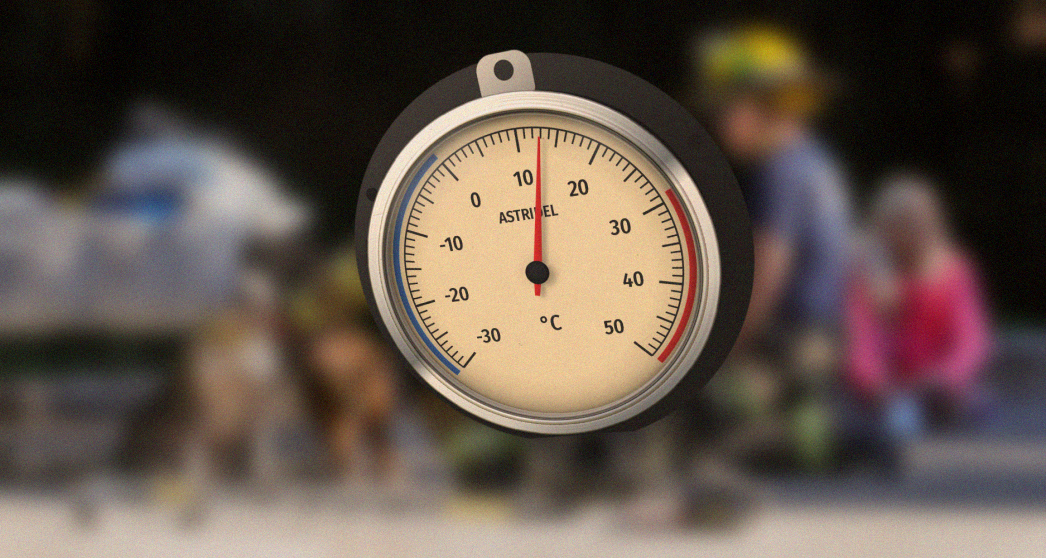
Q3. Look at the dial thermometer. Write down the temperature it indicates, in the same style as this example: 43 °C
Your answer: 13 °C
